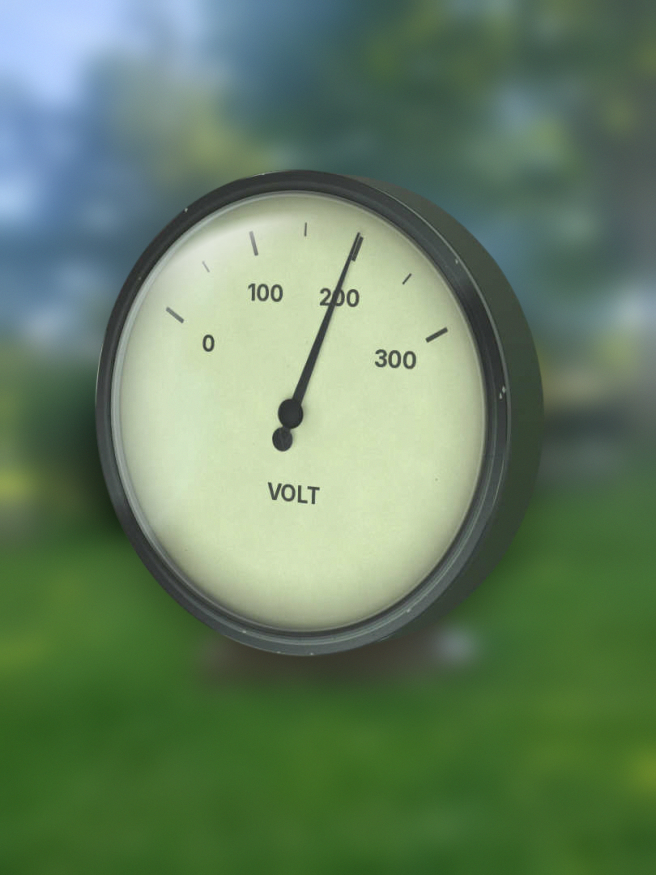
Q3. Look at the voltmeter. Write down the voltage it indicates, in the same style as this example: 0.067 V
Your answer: 200 V
